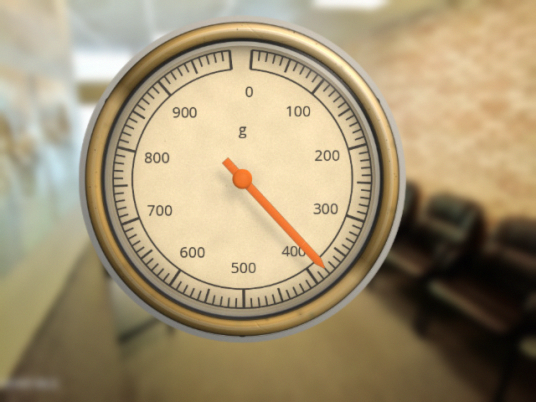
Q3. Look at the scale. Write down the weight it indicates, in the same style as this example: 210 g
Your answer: 380 g
